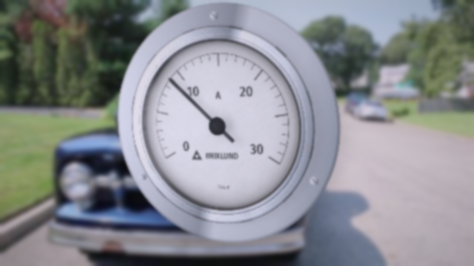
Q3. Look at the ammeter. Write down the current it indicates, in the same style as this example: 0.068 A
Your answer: 9 A
